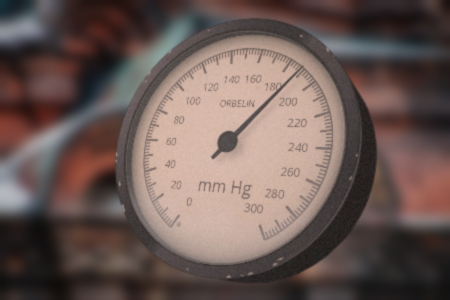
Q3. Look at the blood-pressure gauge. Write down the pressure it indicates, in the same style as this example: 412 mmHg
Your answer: 190 mmHg
